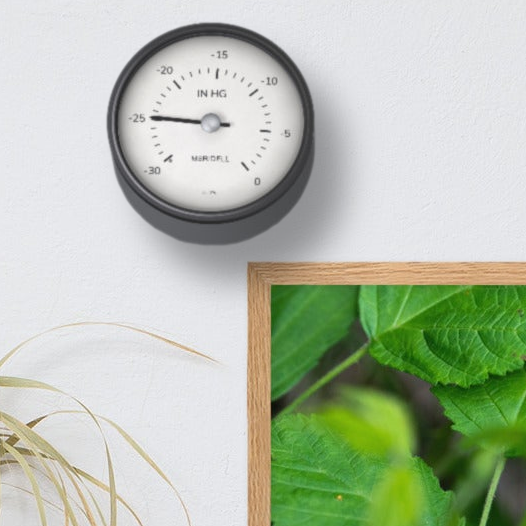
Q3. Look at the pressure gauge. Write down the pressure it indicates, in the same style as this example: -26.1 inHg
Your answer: -25 inHg
